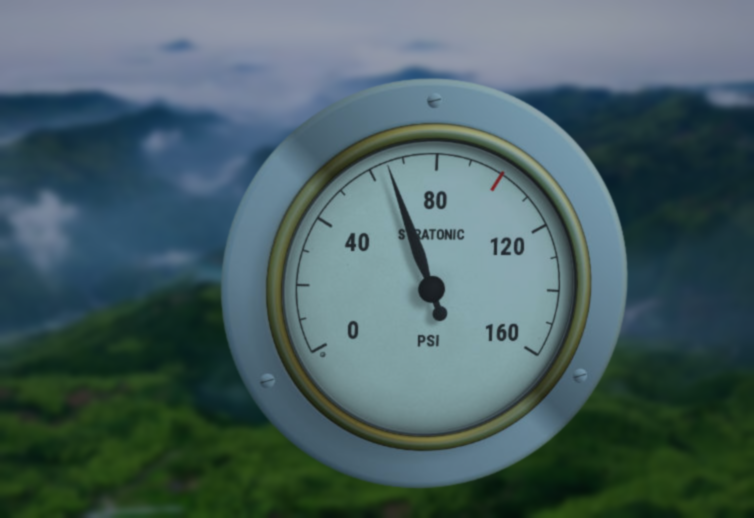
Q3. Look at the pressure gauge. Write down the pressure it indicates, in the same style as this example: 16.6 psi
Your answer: 65 psi
